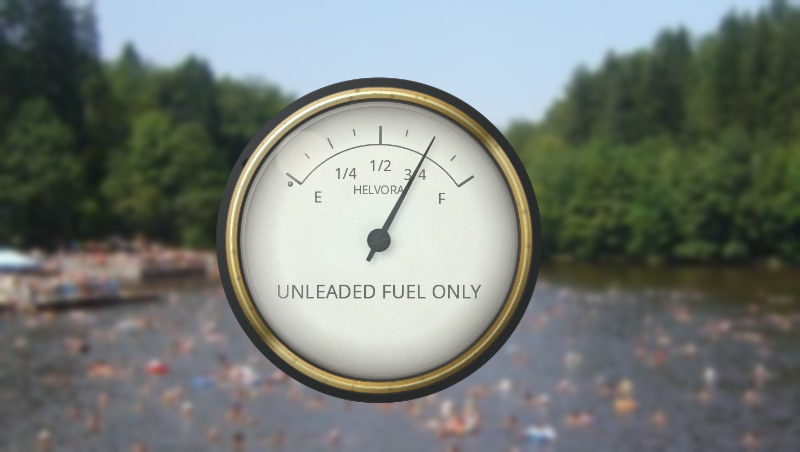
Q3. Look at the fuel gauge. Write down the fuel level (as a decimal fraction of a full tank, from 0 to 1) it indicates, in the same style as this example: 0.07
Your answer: 0.75
